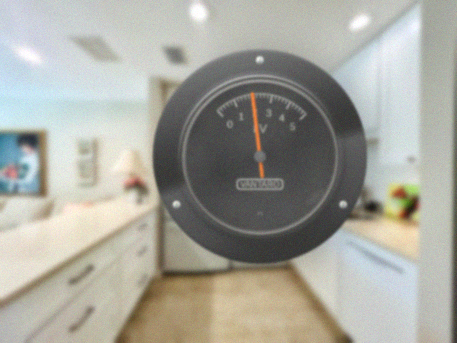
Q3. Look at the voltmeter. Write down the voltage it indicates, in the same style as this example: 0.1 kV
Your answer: 2 kV
